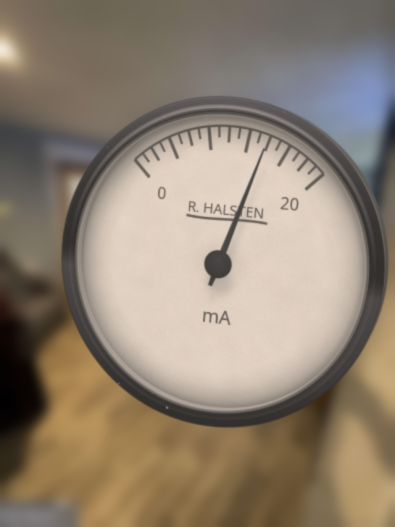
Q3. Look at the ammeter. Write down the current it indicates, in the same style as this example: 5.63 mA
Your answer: 14 mA
